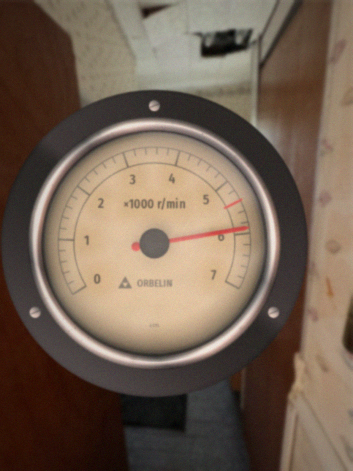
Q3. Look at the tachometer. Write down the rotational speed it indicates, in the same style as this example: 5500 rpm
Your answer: 5900 rpm
